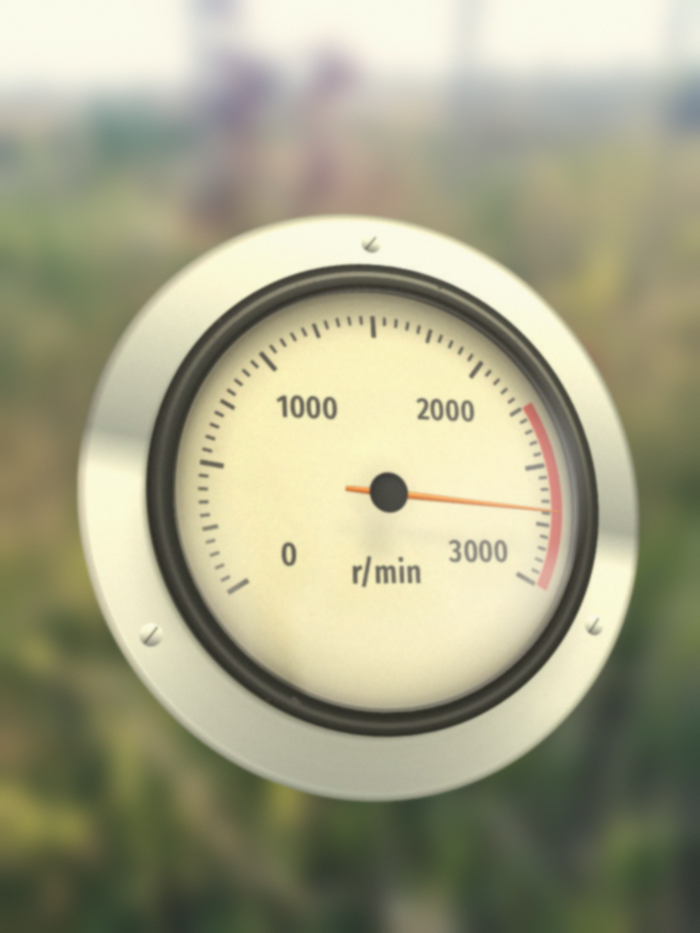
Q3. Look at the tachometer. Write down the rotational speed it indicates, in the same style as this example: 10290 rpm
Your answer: 2700 rpm
